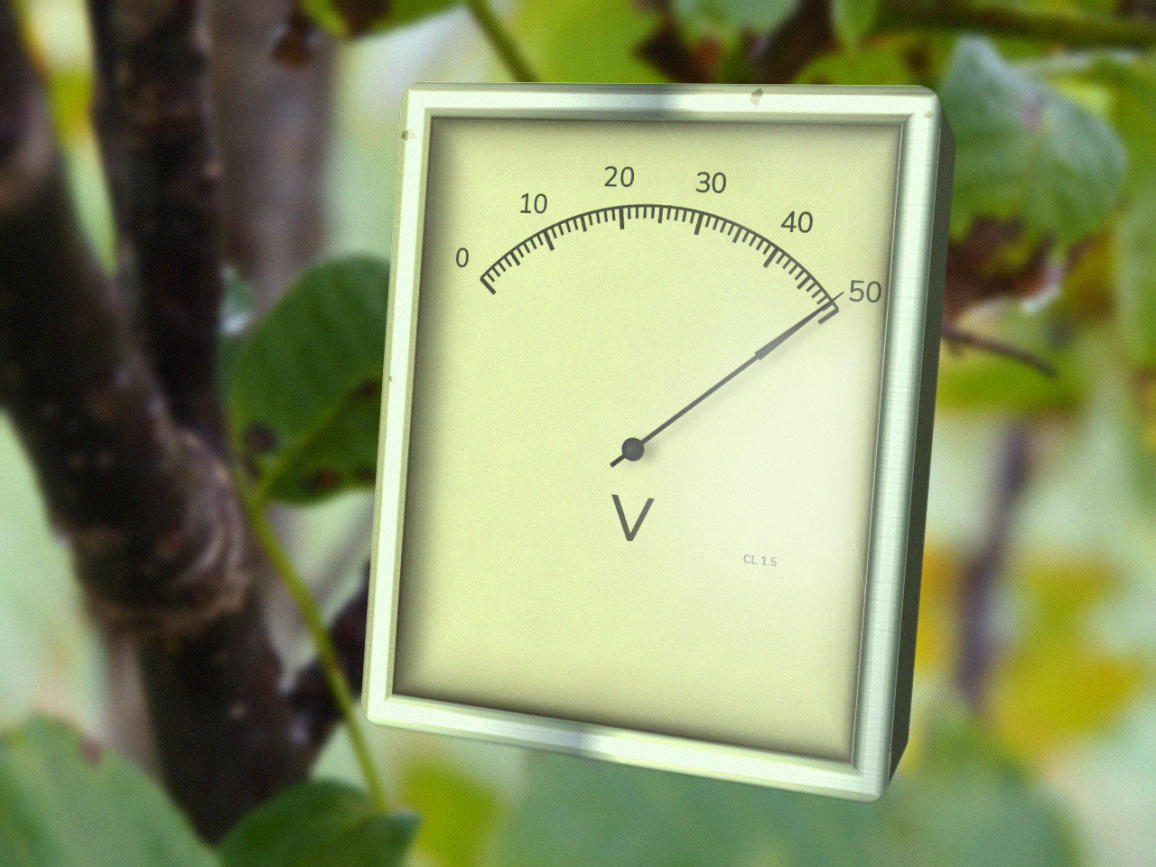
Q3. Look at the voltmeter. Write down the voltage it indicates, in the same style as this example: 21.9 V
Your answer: 49 V
